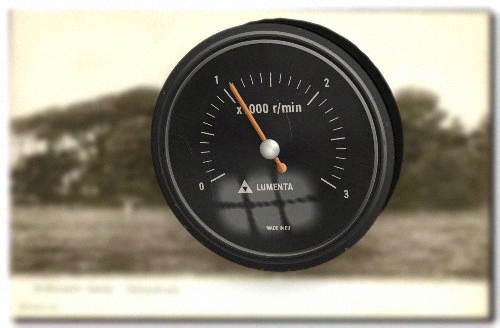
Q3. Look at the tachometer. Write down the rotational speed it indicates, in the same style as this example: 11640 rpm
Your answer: 1100 rpm
